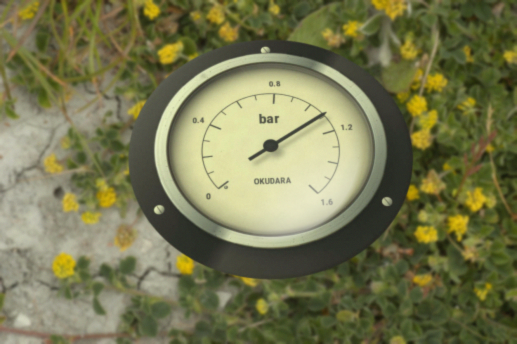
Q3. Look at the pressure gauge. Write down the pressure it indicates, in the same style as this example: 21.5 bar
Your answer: 1.1 bar
